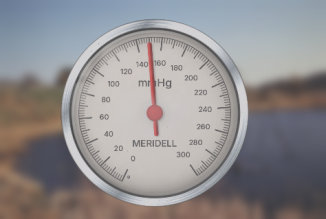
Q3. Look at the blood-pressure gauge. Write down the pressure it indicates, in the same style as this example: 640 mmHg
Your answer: 150 mmHg
